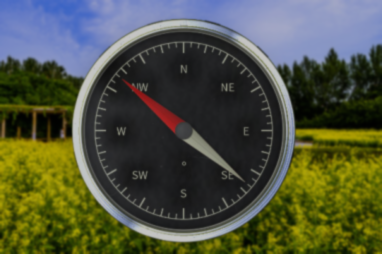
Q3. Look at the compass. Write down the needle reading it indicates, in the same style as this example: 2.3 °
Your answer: 310 °
